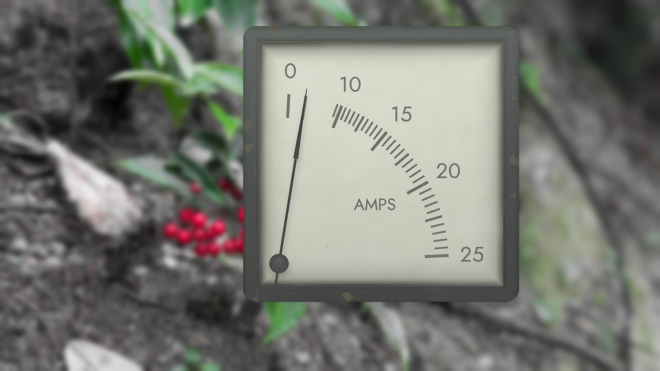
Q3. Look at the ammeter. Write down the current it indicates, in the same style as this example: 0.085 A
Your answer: 5 A
